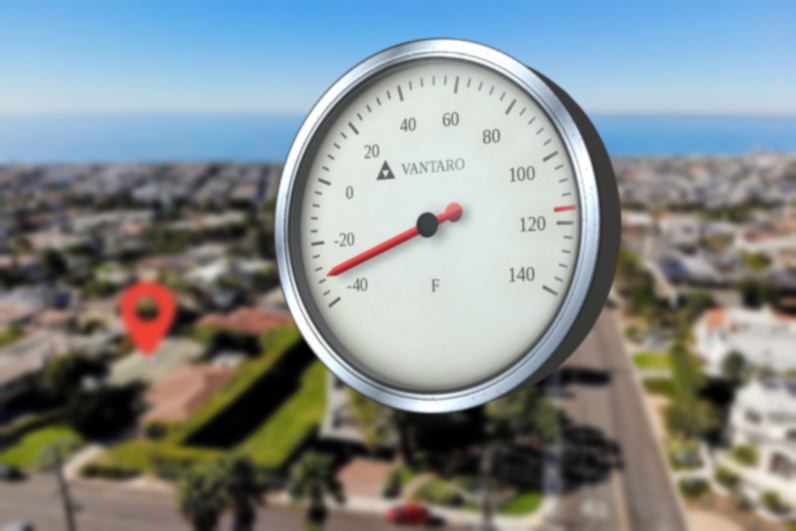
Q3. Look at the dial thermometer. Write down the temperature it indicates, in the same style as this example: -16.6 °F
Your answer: -32 °F
